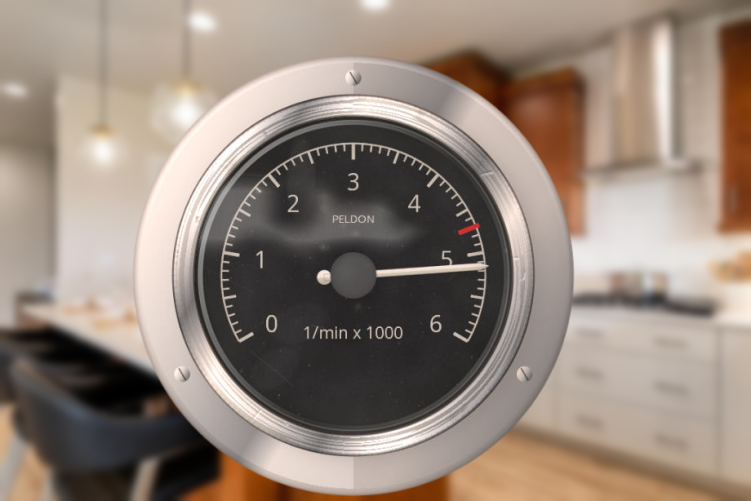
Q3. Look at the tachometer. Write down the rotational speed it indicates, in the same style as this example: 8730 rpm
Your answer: 5150 rpm
